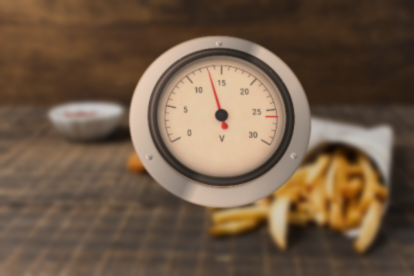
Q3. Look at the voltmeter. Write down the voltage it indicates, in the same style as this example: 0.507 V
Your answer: 13 V
